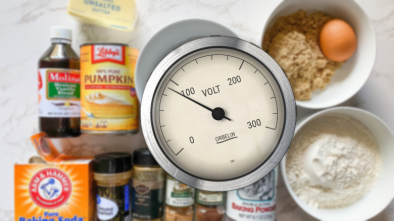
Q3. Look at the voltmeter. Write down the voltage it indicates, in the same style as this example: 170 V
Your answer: 90 V
